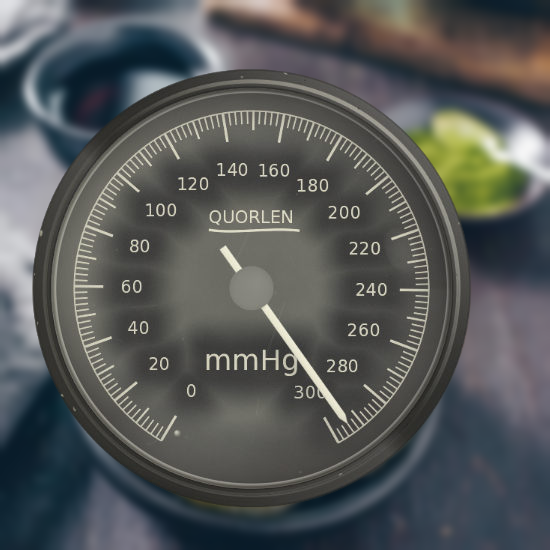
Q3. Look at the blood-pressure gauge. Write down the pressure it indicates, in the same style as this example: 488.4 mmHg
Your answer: 294 mmHg
